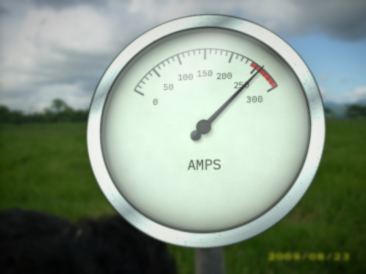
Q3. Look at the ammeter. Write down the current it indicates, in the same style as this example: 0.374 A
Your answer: 260 A
